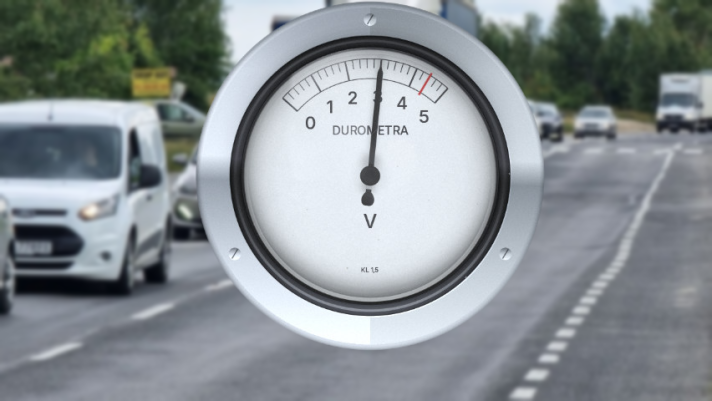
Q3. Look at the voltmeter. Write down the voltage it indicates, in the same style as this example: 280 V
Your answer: 3 V
